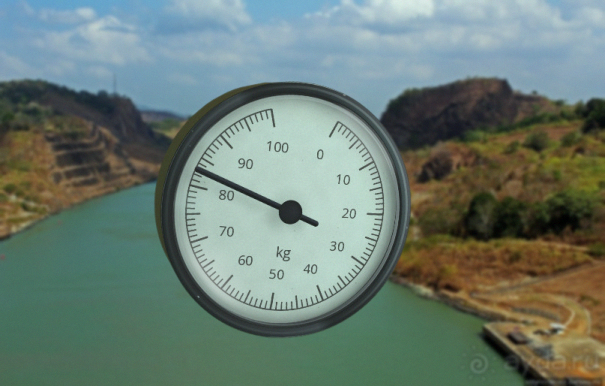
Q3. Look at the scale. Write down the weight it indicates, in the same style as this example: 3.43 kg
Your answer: 83 kg
